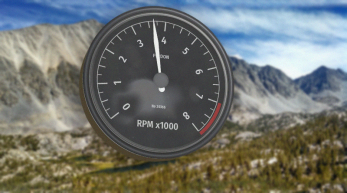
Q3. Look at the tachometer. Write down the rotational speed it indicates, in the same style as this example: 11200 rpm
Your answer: 3625 rpm
